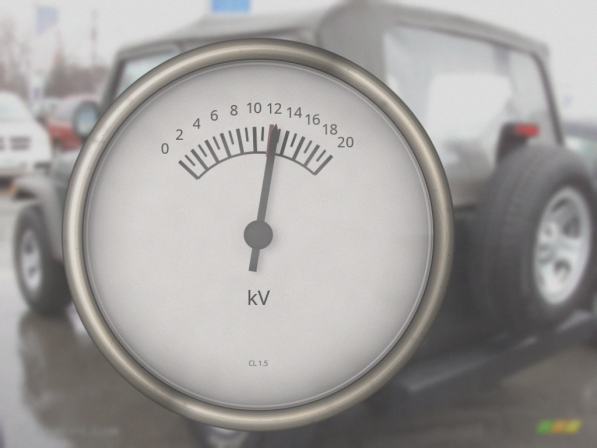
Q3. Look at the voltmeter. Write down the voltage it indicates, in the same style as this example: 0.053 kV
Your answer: 12.5 kV
